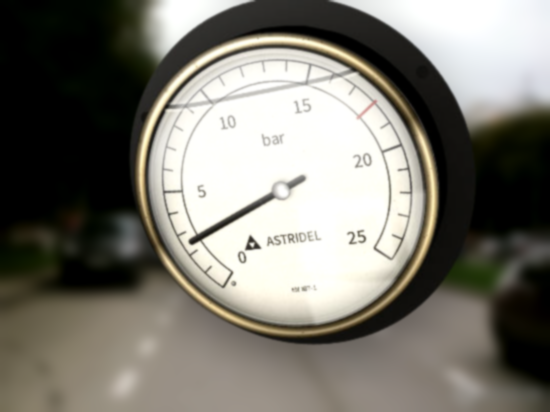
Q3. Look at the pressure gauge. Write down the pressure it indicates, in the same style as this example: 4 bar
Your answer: 2.5 bar
